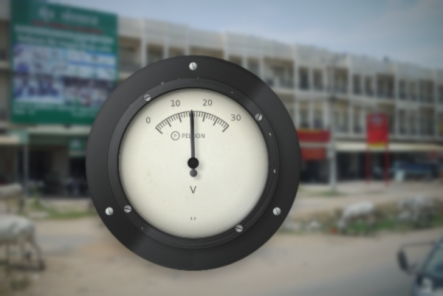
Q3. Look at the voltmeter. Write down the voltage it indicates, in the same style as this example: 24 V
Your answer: 15 V
